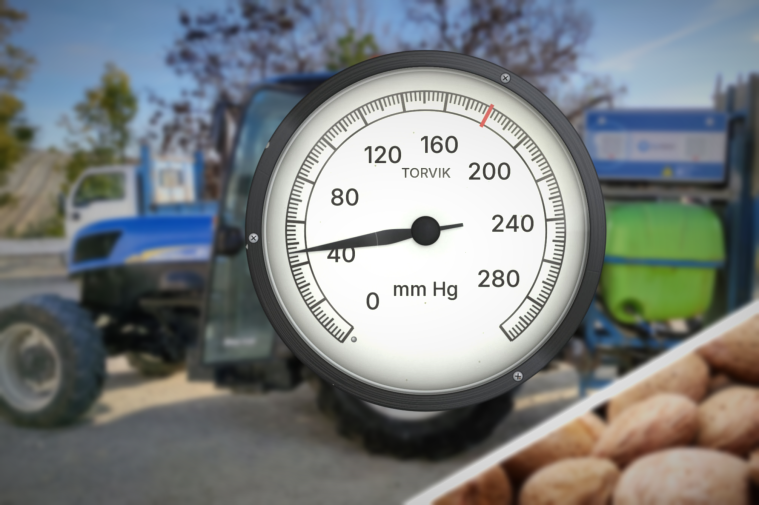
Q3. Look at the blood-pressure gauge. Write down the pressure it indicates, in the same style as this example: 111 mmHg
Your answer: 46 mmHg
